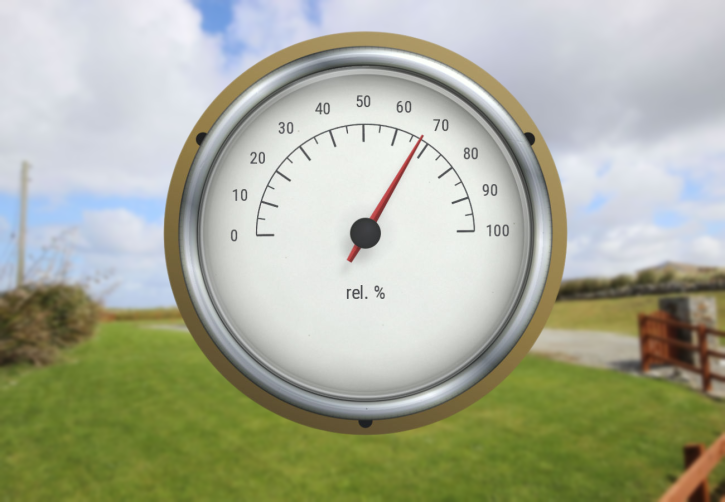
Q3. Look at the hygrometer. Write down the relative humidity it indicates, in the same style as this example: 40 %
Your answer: 67.5 %
